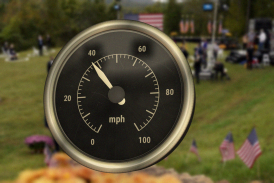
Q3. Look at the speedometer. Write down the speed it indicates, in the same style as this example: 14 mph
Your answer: 38 mph
